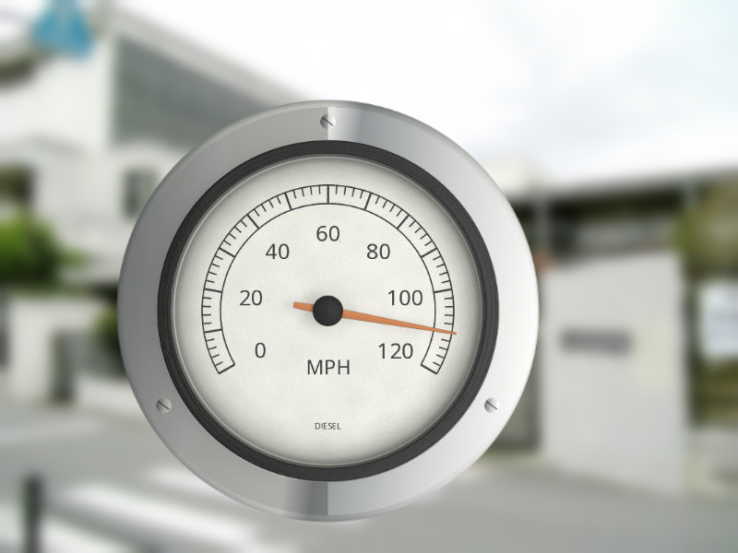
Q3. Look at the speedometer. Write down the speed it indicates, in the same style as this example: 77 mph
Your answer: 110 mph
